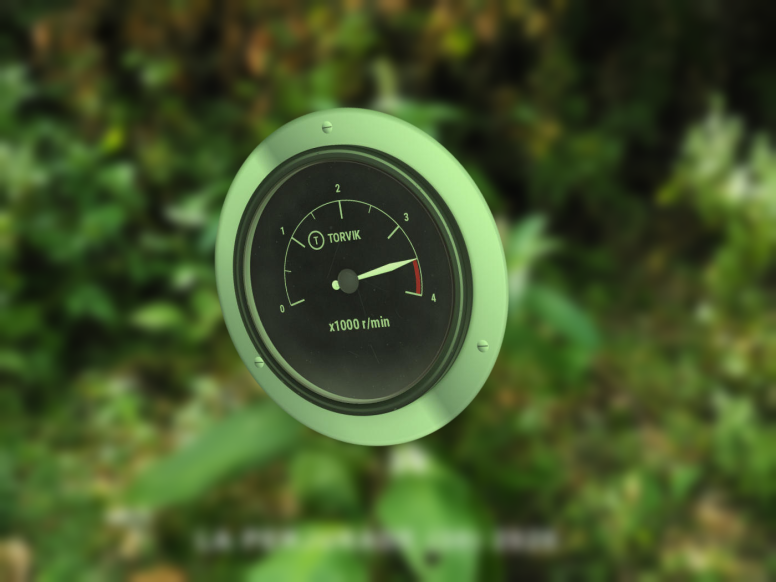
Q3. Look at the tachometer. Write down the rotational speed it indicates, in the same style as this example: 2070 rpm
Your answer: 3500 rpm
